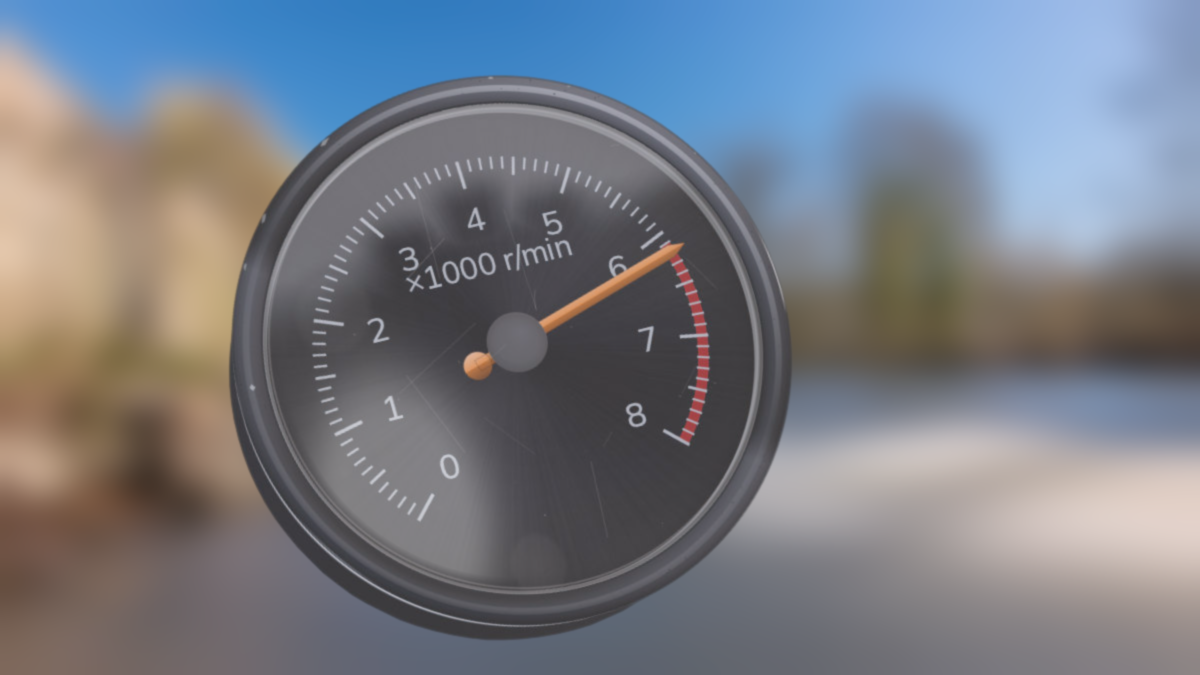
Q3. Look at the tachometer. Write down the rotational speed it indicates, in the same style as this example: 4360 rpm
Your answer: 6200 rpm
